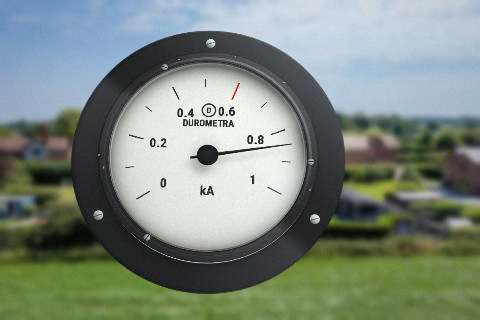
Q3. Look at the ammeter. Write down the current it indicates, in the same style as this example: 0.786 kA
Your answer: 0.85 kA
